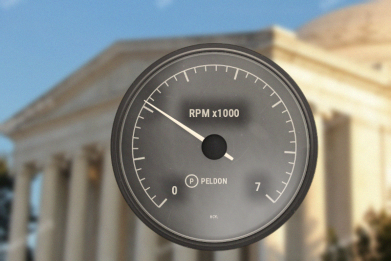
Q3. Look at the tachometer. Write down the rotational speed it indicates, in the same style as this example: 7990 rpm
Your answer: 2100 rpm
